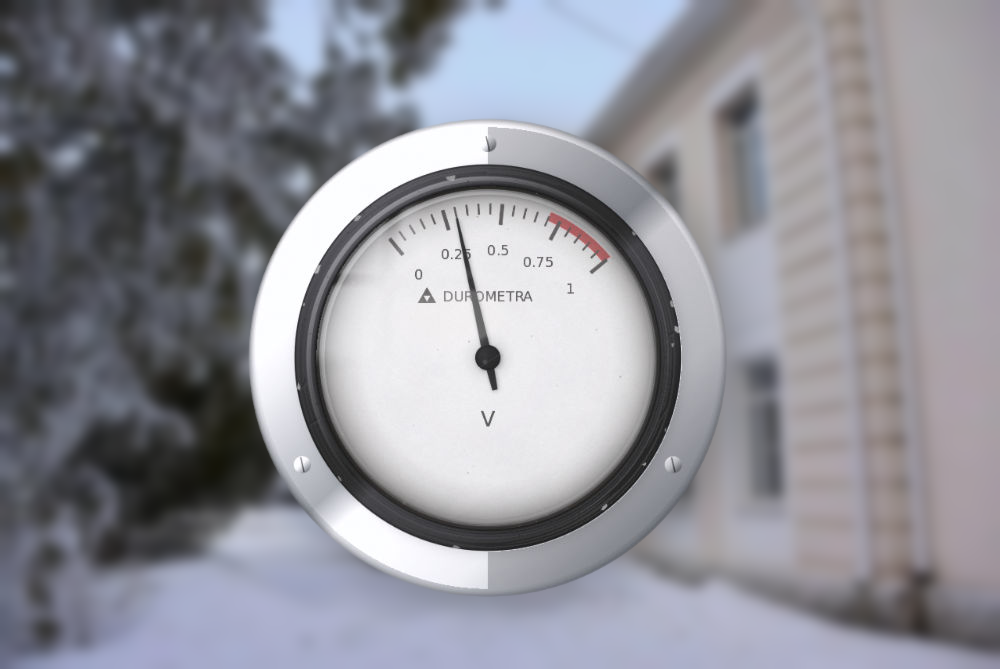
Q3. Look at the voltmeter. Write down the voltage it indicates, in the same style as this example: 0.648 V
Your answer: 0.3 V
